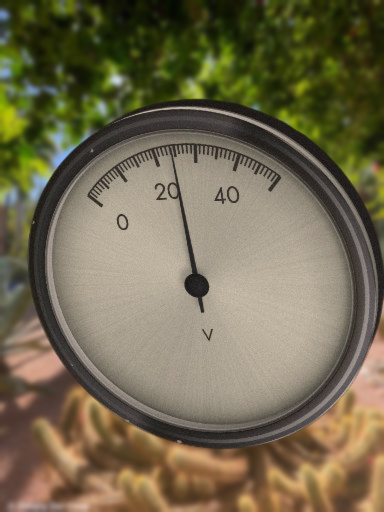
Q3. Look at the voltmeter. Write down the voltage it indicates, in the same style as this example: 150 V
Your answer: 25 V
